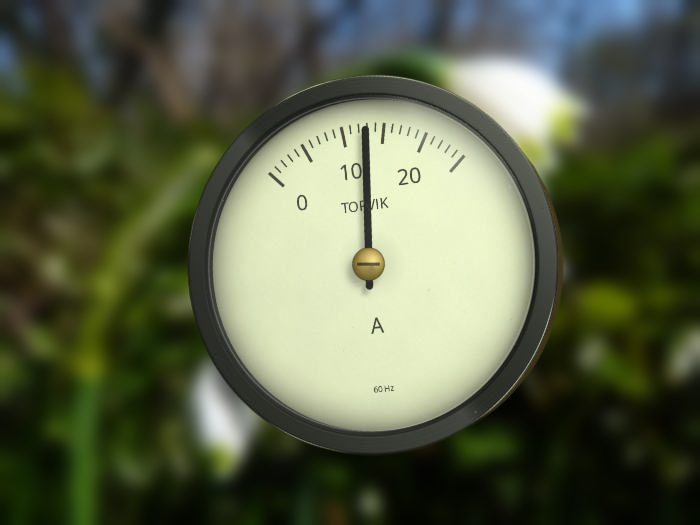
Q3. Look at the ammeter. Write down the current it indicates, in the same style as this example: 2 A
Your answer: 13 A
